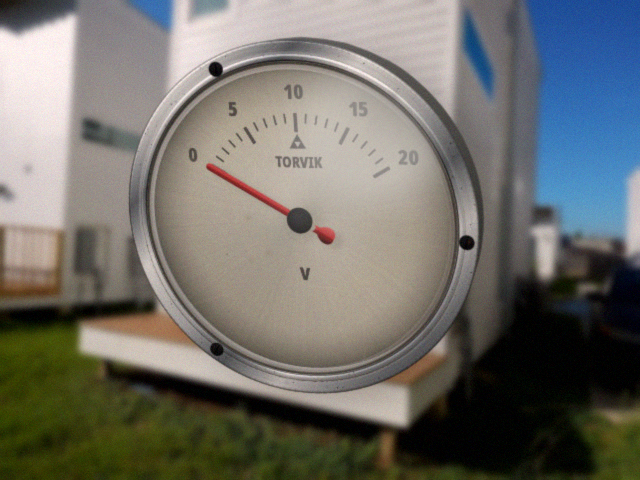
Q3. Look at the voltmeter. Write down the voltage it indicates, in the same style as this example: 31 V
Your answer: 0 V
